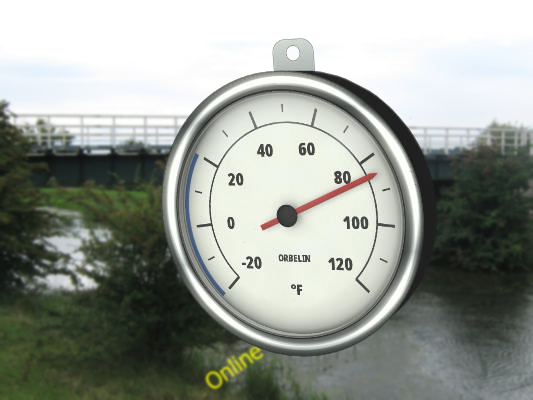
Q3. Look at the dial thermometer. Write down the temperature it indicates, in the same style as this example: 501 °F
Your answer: 85 °F
